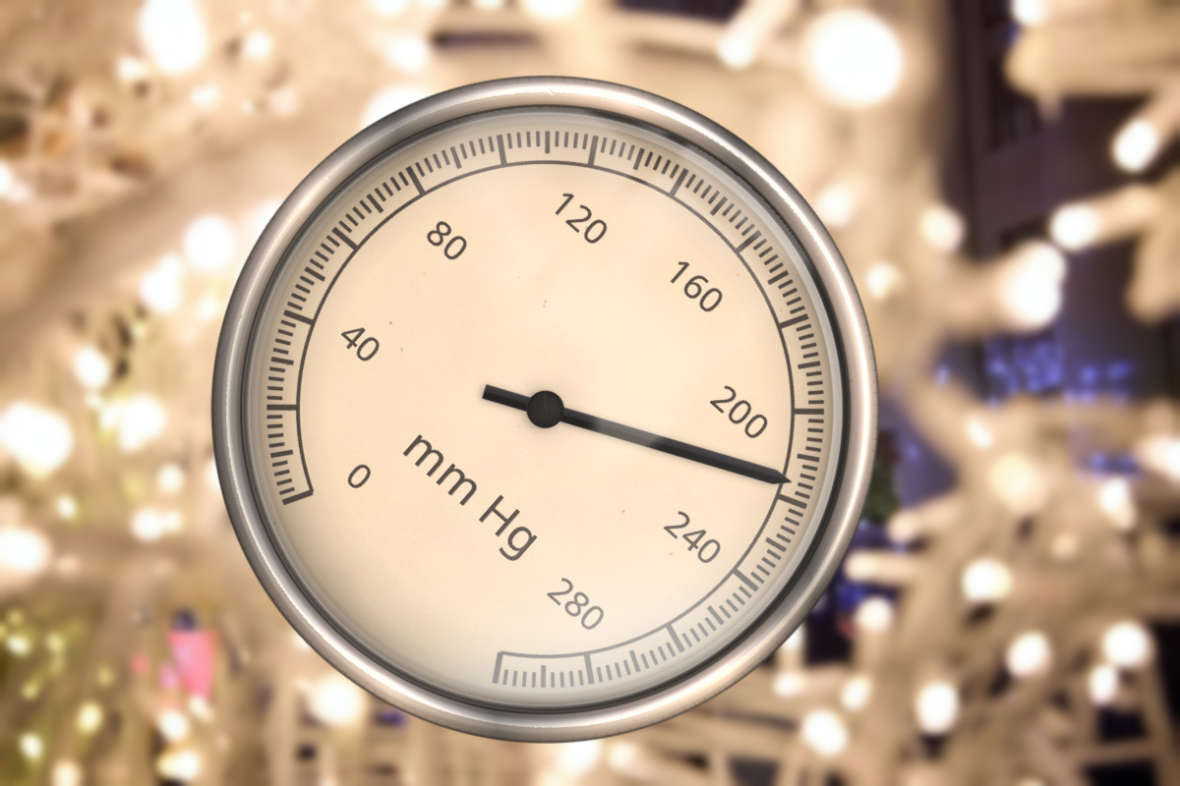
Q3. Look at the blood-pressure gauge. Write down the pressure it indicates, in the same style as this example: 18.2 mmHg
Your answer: 216 mmHg
